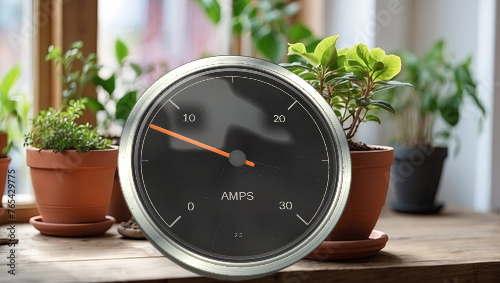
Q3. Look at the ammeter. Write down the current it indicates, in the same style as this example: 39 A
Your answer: 7.5 A
